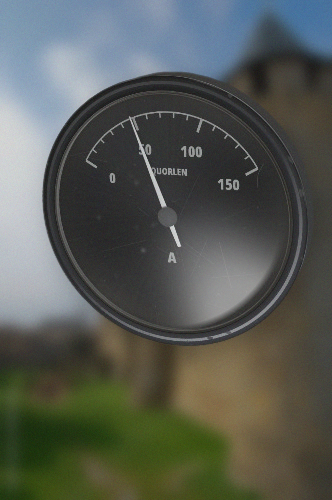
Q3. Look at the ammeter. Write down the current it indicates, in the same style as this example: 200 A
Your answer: 50 A
